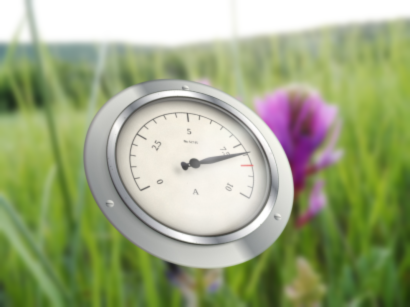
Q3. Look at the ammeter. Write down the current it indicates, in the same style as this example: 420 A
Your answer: 8 A
